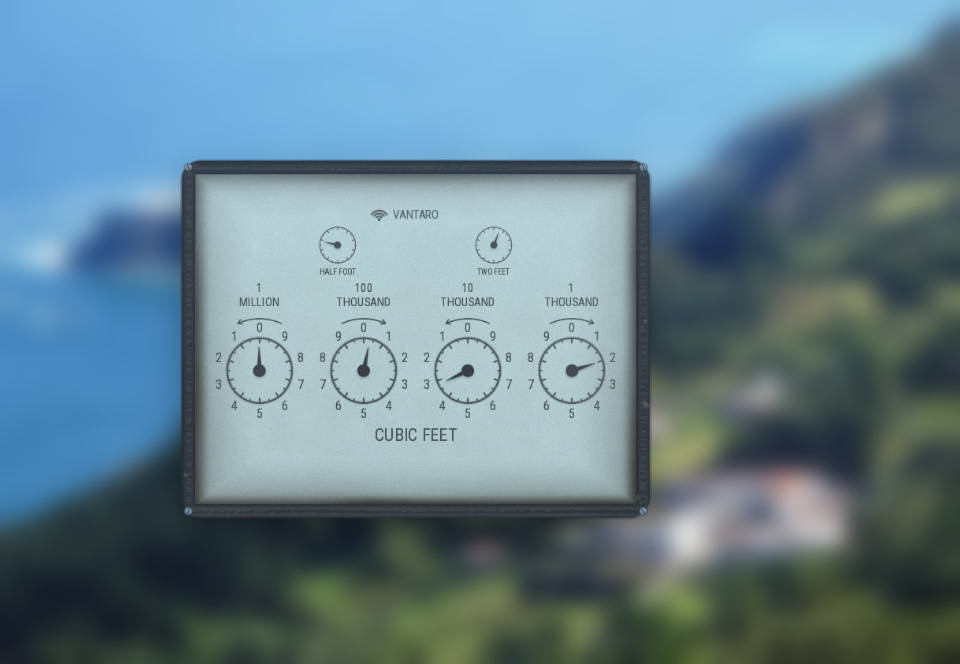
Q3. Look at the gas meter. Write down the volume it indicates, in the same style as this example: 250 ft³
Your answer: 3200 ft³
